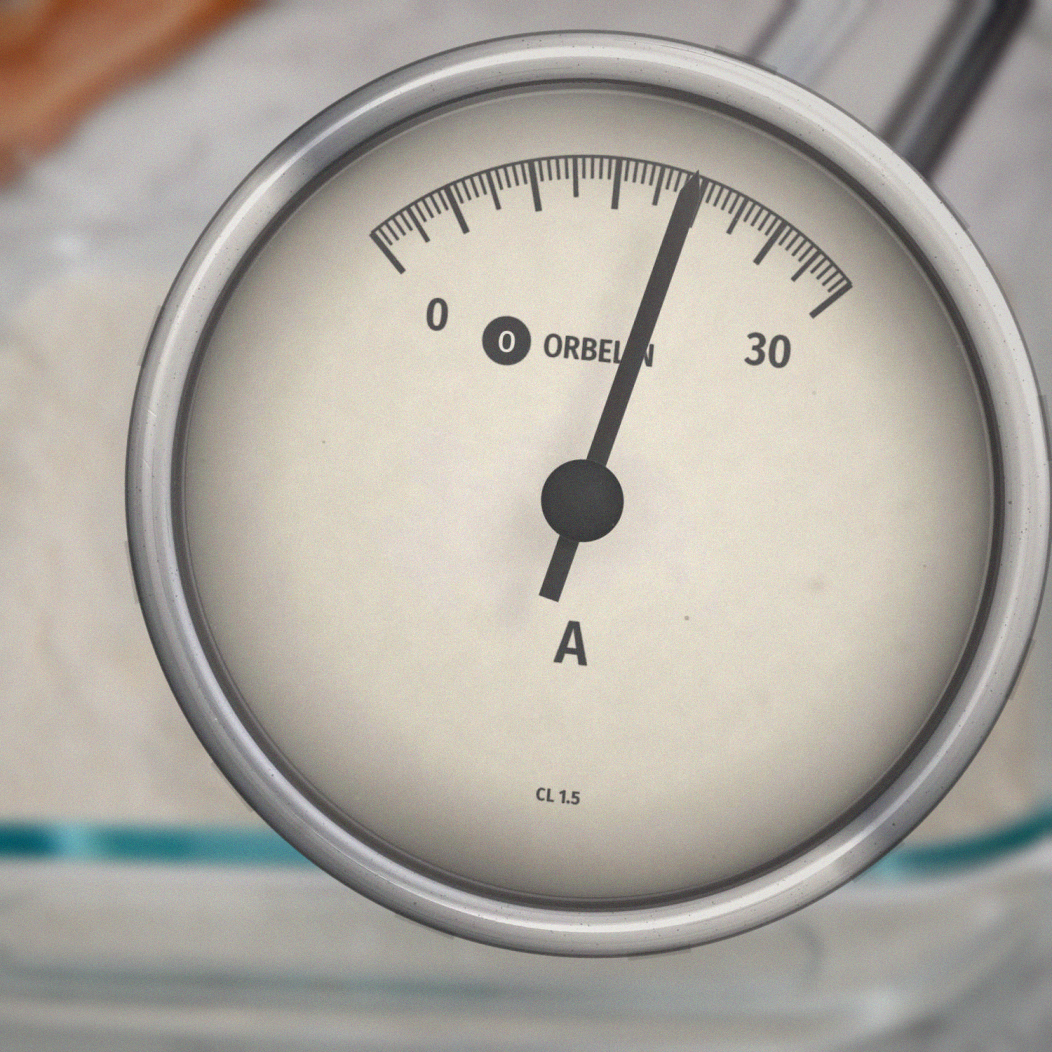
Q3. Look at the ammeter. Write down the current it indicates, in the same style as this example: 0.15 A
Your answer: 19.5 A
